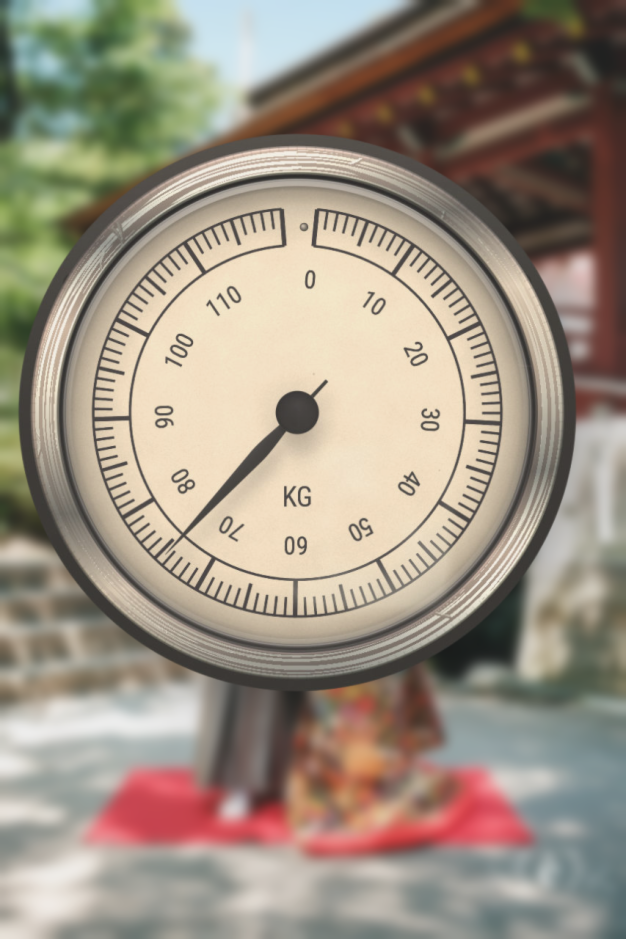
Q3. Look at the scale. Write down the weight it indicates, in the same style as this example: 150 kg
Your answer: 74.5 kg
